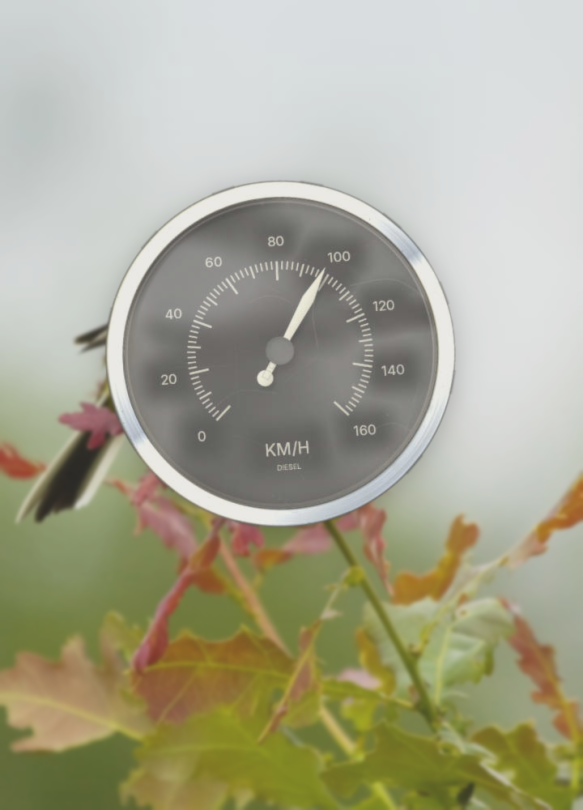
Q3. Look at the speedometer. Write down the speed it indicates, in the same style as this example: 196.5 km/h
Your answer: 98 km/h
